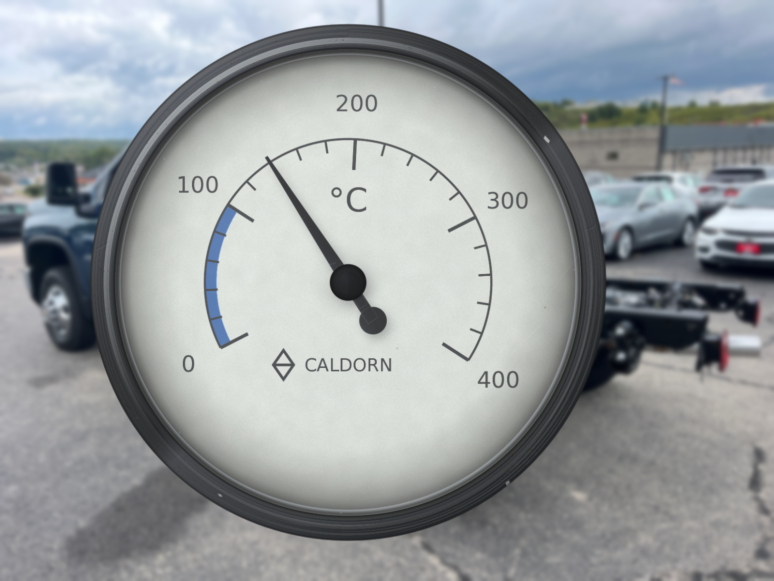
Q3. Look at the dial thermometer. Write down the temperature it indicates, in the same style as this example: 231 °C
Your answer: 140 °C
